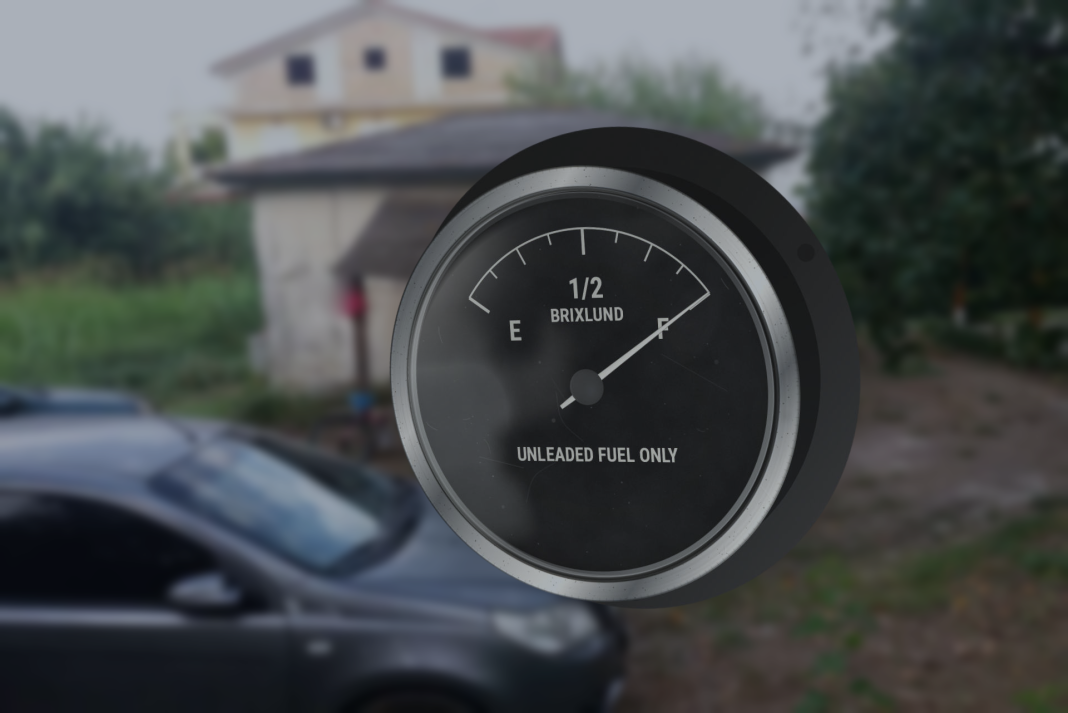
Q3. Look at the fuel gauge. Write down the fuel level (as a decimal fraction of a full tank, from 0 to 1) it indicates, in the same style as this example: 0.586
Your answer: 1
